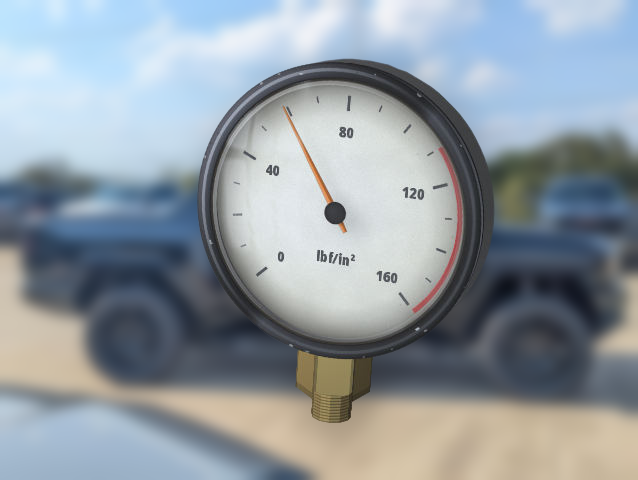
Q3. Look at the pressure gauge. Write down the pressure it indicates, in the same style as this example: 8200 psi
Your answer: 60 psi
